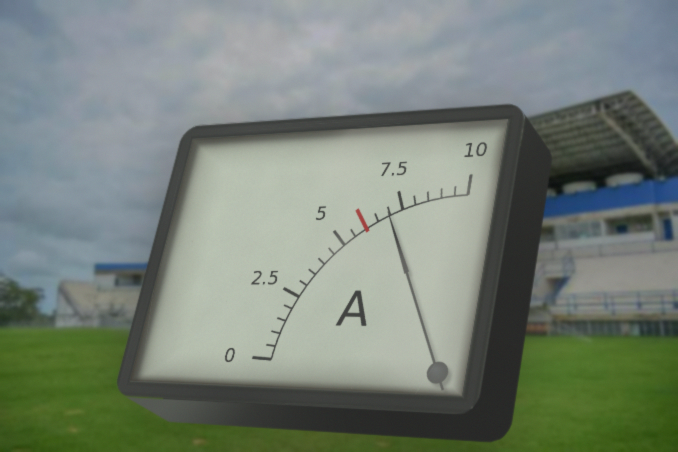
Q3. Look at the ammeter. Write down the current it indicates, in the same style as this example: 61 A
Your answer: 7 A
